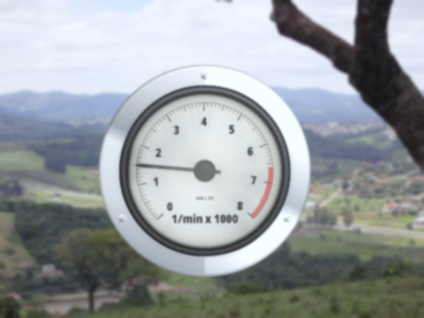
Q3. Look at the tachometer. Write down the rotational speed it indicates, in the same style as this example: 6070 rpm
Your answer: 1500 rpm
